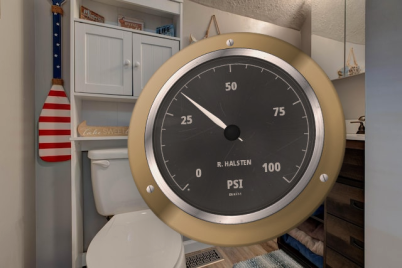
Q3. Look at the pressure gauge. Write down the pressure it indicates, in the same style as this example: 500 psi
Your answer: 32.5 psi
